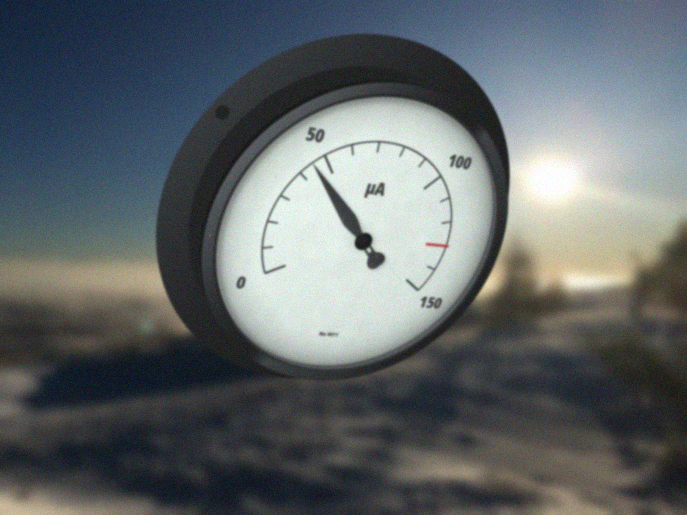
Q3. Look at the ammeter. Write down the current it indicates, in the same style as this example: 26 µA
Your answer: 45 µA
